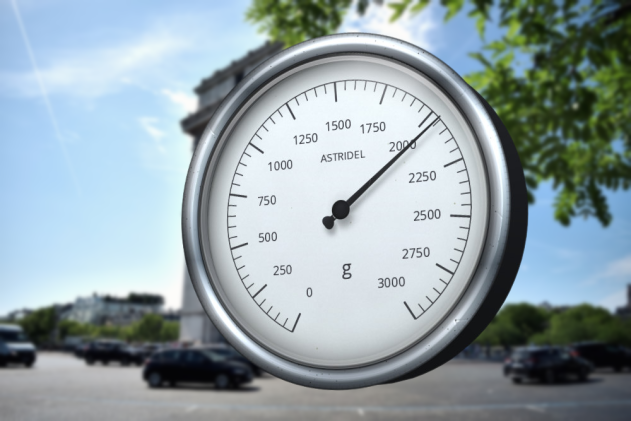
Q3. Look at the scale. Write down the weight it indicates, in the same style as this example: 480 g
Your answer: 2050 g
